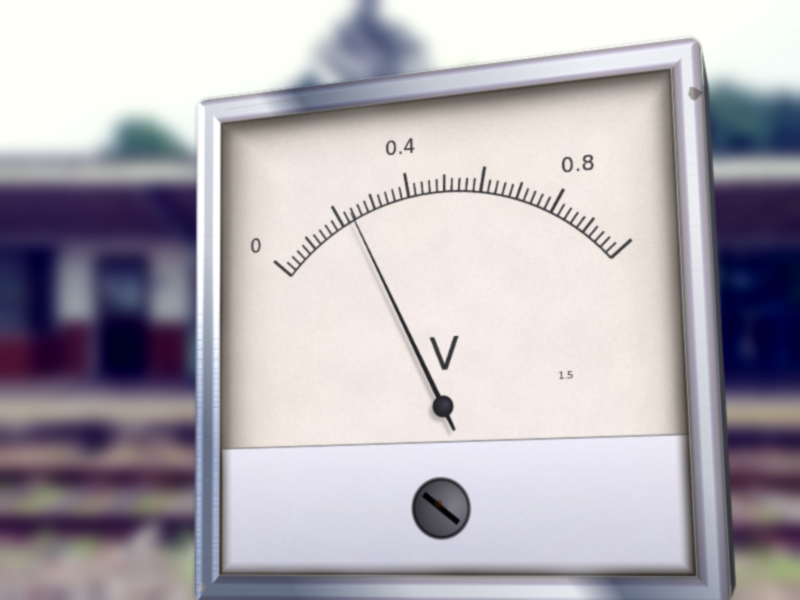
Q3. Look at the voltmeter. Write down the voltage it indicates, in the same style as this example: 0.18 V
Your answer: 0.24 V
